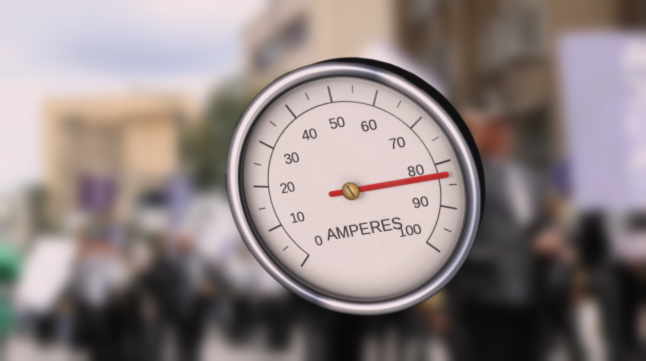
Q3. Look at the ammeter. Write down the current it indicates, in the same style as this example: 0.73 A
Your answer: 82.5 A
